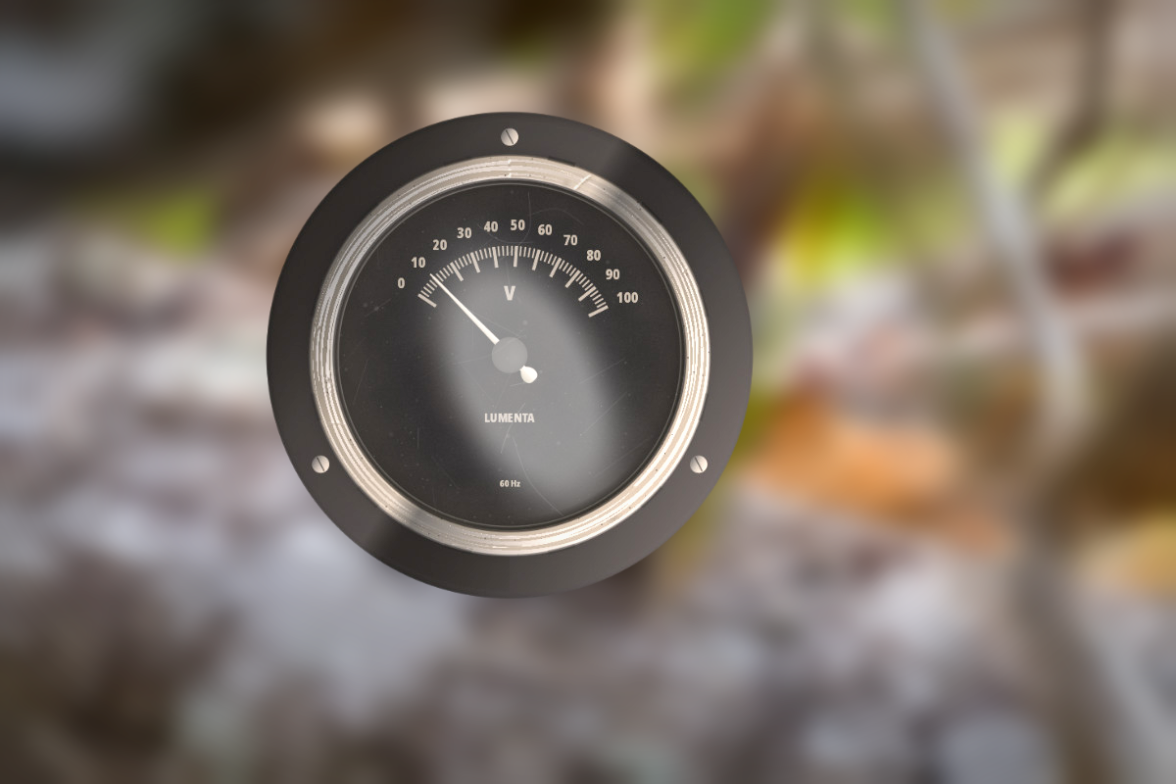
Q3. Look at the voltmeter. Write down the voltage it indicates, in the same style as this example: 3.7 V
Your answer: 10 V
